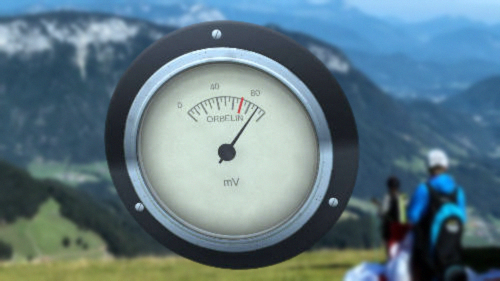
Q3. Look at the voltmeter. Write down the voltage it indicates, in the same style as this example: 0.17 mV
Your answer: 90 mV
